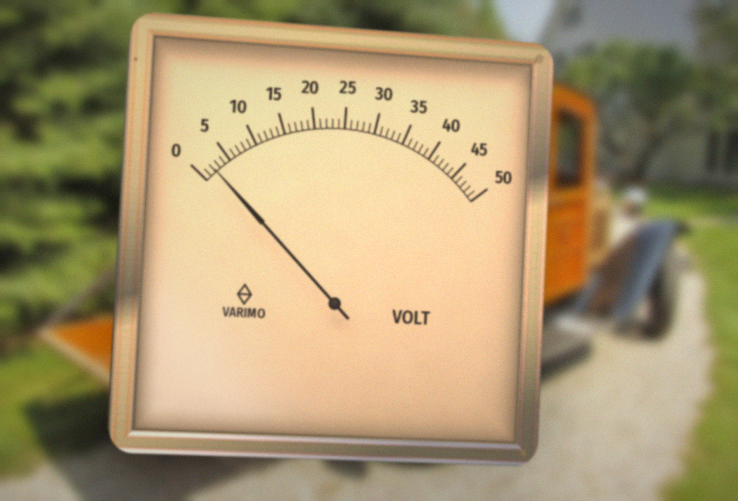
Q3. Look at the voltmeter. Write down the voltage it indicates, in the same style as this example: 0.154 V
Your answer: 2 V
